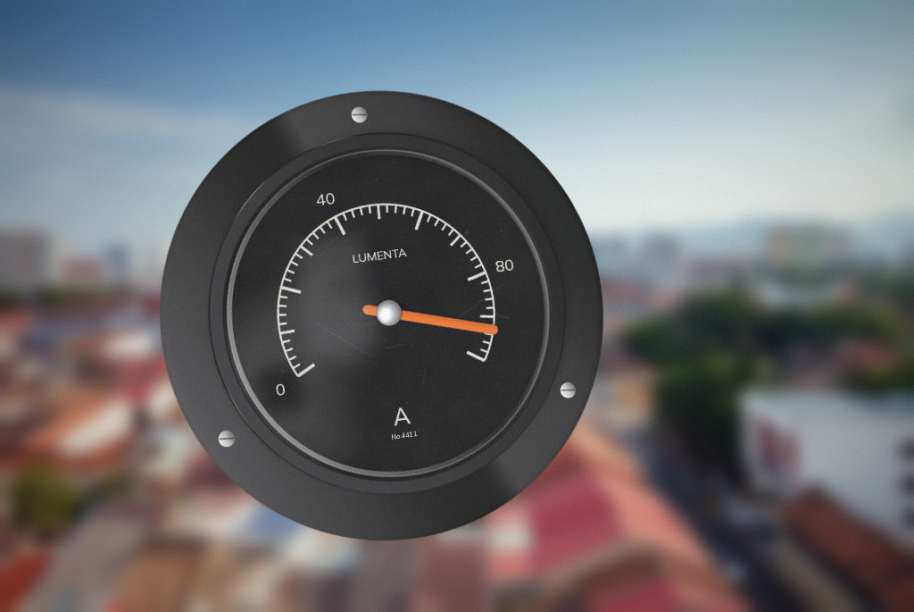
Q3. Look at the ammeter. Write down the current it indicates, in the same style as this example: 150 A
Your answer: 93 A
